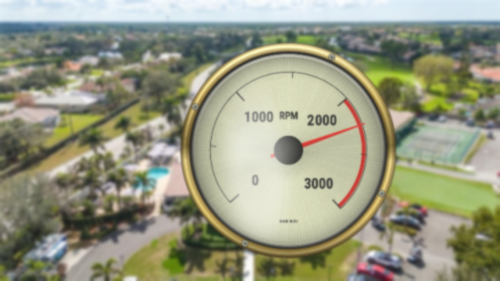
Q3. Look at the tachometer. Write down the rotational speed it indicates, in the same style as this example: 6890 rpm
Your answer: 2250 rpm
